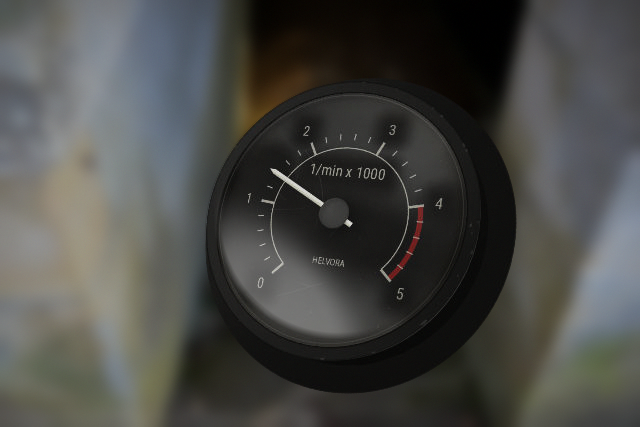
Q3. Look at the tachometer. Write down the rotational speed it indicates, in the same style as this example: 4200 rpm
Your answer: 1400 rpm
